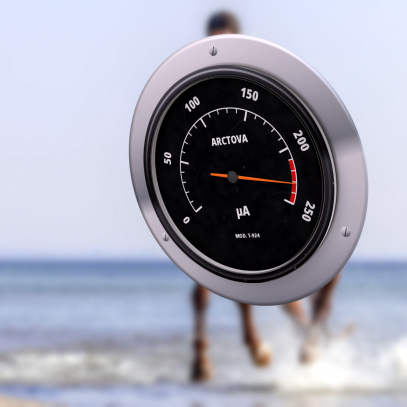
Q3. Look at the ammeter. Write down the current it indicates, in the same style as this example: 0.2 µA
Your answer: 230 µA
